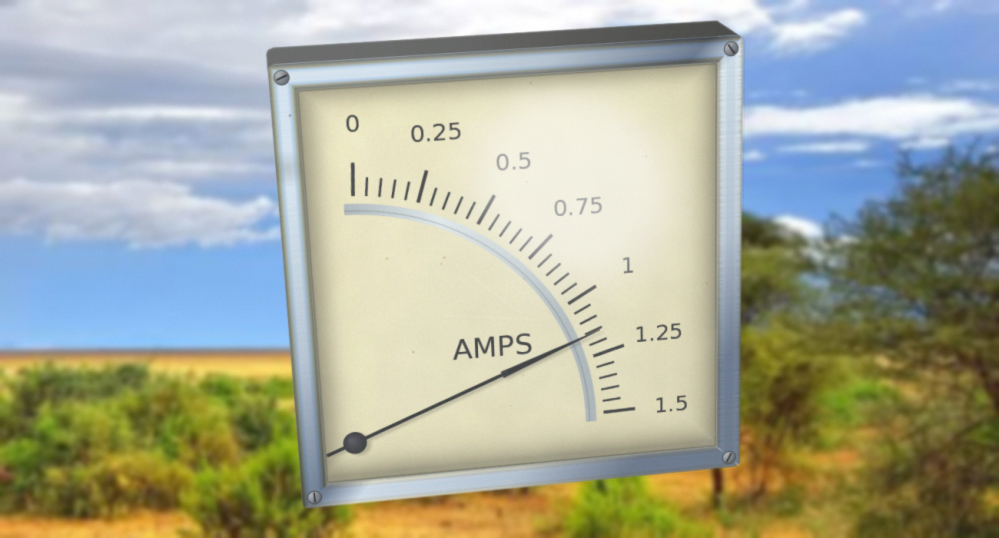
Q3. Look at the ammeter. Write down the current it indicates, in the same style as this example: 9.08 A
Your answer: 1.15 A
